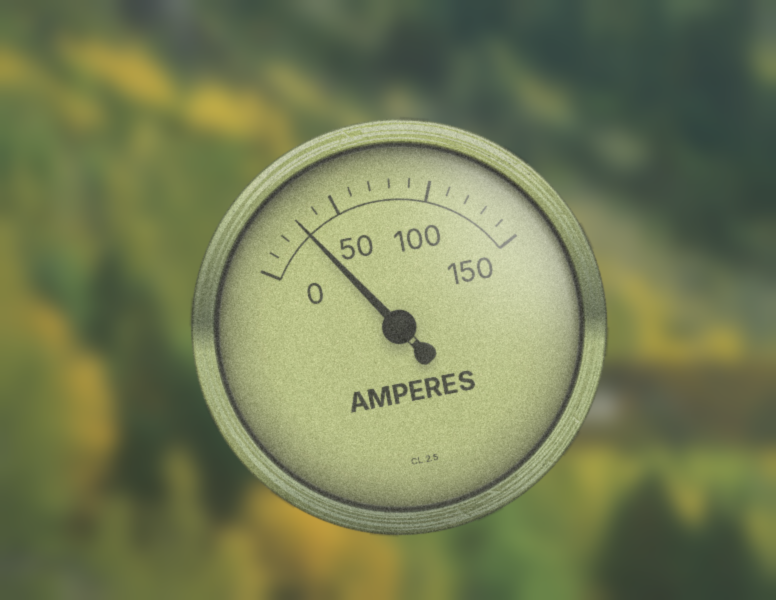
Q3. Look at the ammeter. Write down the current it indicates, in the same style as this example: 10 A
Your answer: 30 A
